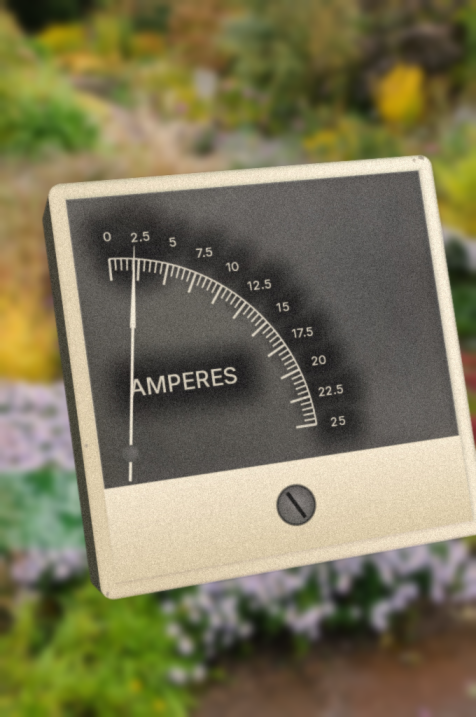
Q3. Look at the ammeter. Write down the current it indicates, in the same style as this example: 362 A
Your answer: 2 A
